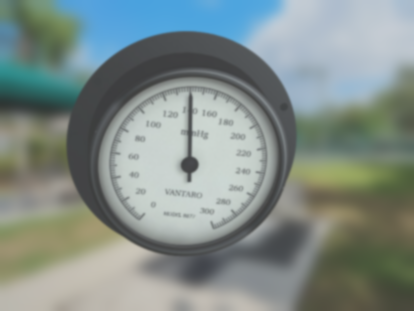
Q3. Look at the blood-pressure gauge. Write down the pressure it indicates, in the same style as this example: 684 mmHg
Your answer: 140 mmHg
